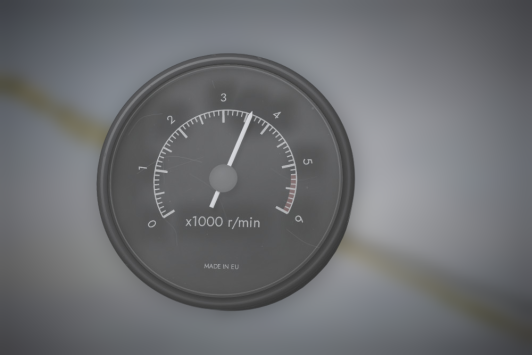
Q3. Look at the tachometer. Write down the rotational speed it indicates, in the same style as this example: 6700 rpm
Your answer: 3600 rpm
